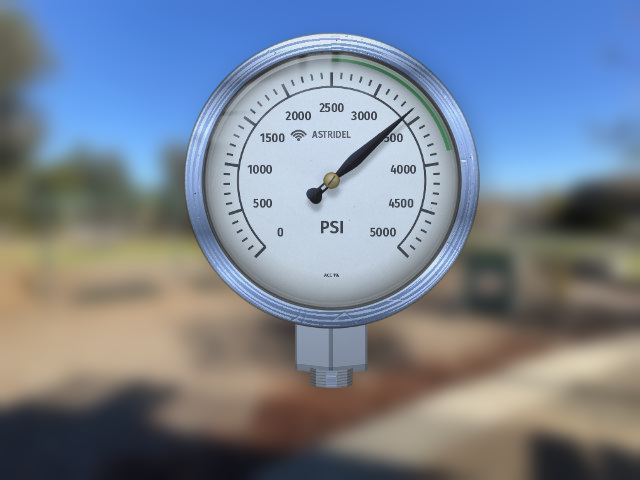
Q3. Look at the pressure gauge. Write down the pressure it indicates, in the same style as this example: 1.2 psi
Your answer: 3400 psi
